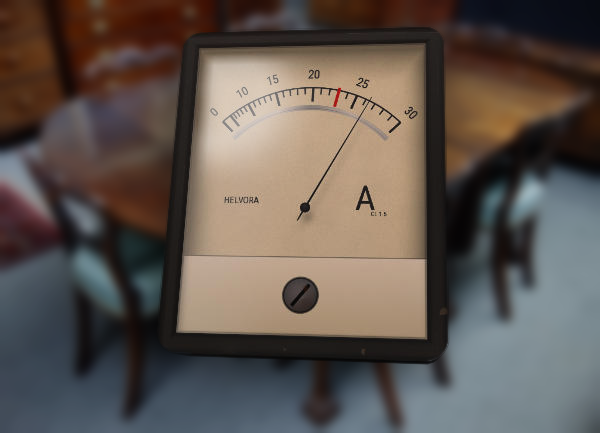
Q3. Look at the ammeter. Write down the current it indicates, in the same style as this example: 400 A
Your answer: 26.5 A
